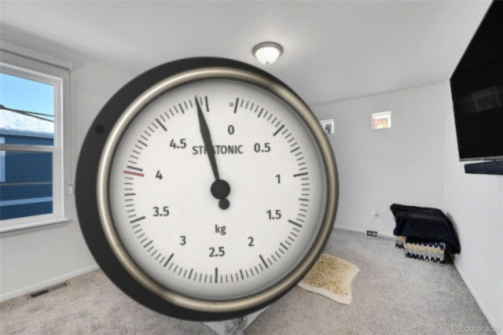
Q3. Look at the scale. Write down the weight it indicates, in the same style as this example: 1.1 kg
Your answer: 4.9 kg
